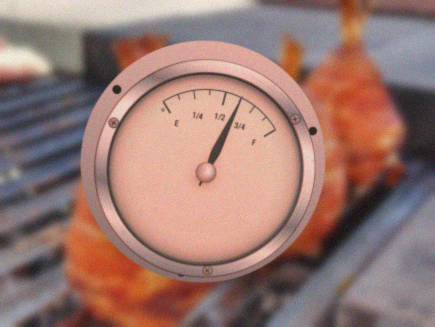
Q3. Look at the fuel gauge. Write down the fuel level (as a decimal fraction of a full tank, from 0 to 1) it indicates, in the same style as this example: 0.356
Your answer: 0.625
